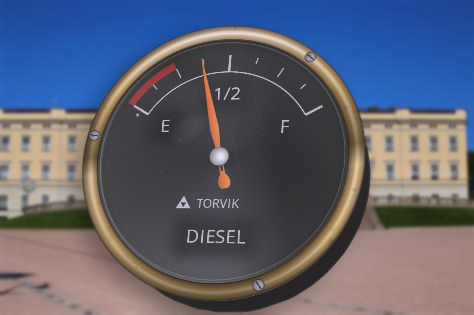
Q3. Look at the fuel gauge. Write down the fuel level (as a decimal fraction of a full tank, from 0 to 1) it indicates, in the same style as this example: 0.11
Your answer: 0.375
